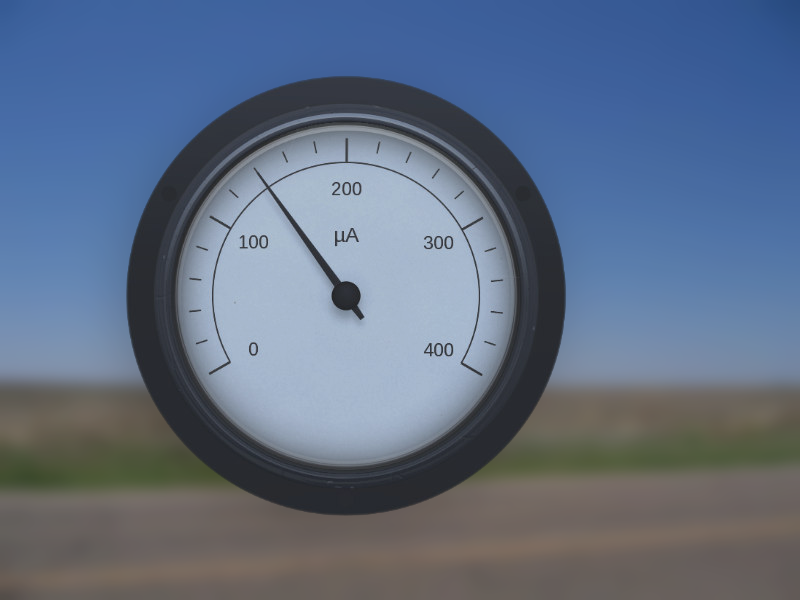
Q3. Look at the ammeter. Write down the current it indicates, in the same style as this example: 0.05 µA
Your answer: 140 µA
